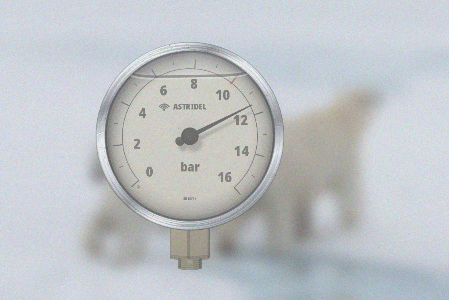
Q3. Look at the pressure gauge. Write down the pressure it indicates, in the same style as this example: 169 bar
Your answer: 11.5 bar
